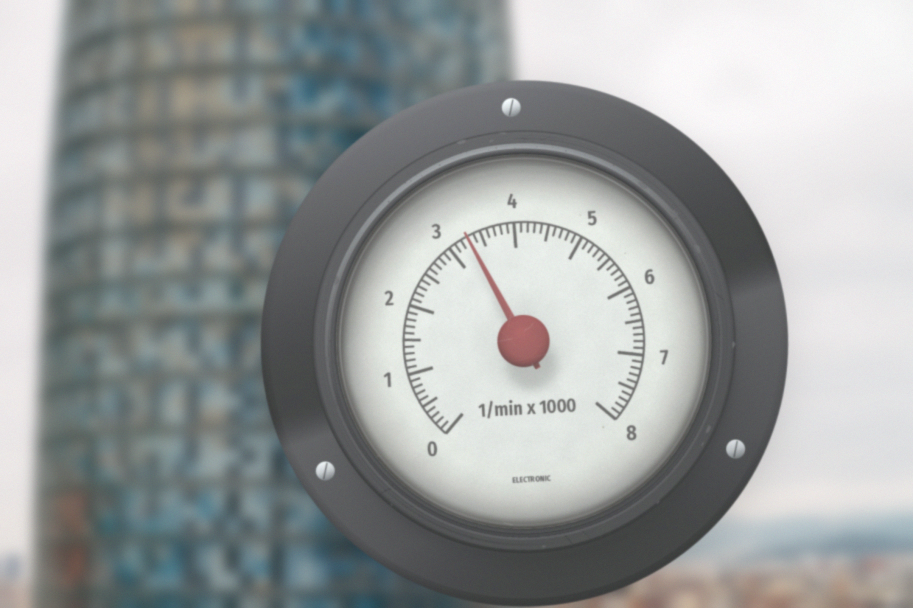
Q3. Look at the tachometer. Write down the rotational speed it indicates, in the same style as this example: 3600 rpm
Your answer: 3300 rpm
